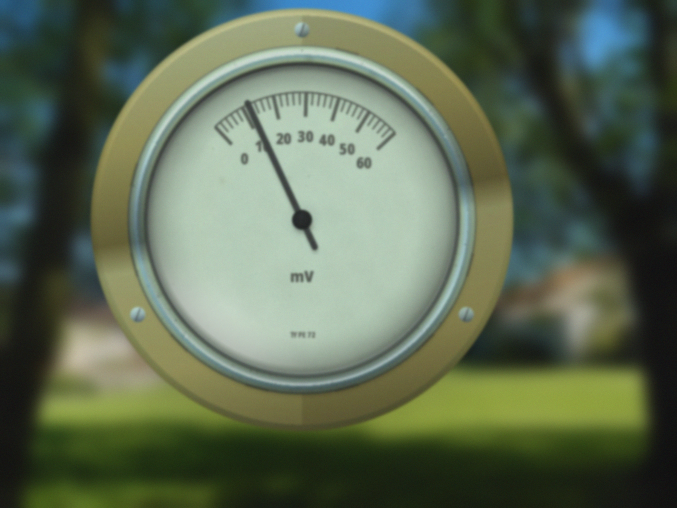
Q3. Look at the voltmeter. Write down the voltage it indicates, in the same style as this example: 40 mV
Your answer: 12 mV
